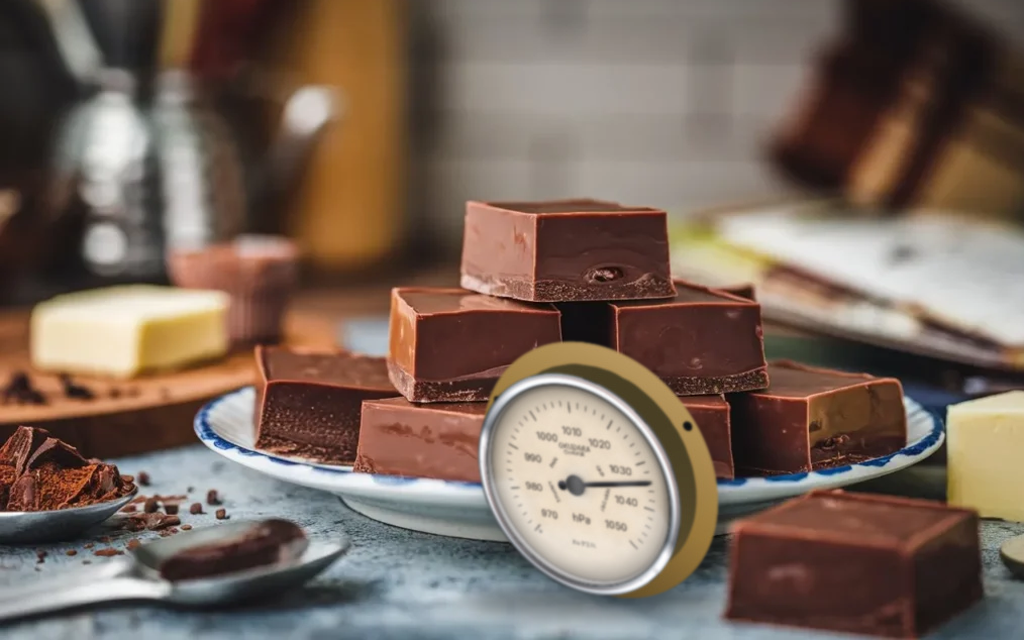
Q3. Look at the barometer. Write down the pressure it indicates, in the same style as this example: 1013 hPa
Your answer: 1034 hPa
